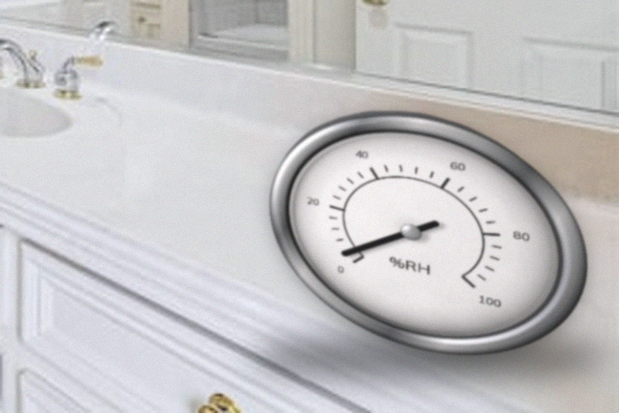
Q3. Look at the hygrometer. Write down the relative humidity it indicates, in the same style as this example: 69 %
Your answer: 4 %
